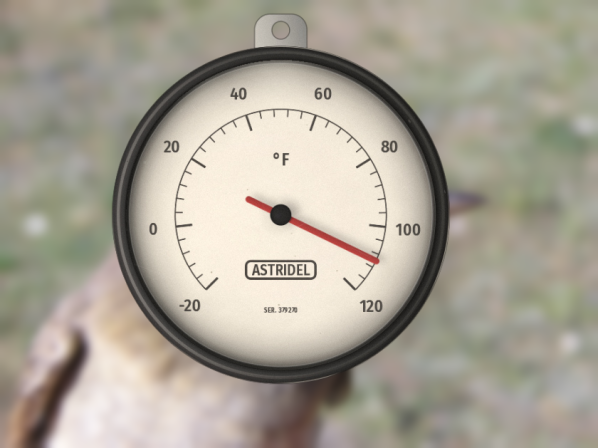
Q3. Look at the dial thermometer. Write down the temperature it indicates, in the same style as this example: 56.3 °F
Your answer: 110 °F
